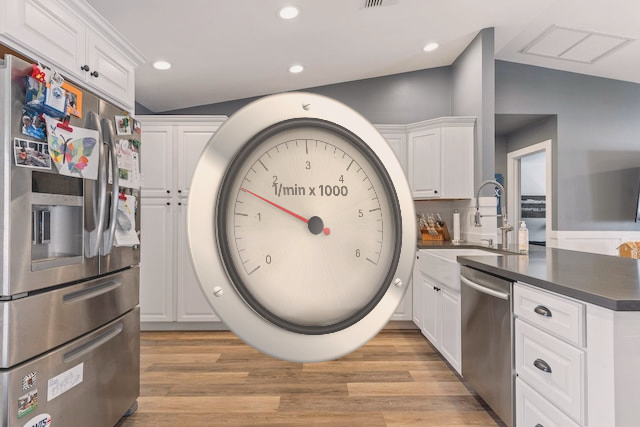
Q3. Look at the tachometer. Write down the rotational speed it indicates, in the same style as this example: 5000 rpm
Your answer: 1400 rpm
